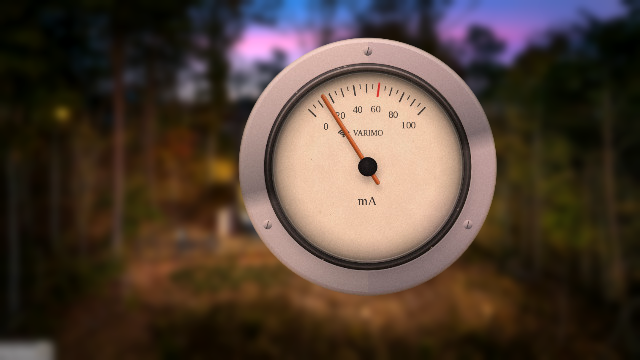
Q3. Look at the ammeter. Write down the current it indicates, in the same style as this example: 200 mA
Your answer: 15 mA
